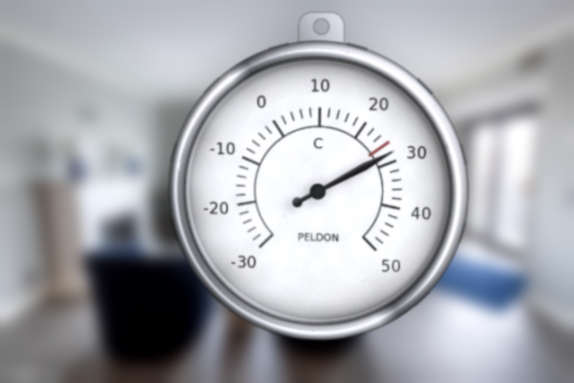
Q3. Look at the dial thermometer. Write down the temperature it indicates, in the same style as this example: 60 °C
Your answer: 28 °C
